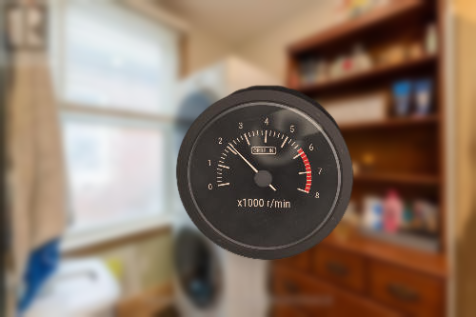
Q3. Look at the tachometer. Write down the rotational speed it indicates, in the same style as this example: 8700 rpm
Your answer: 2200 rpm
